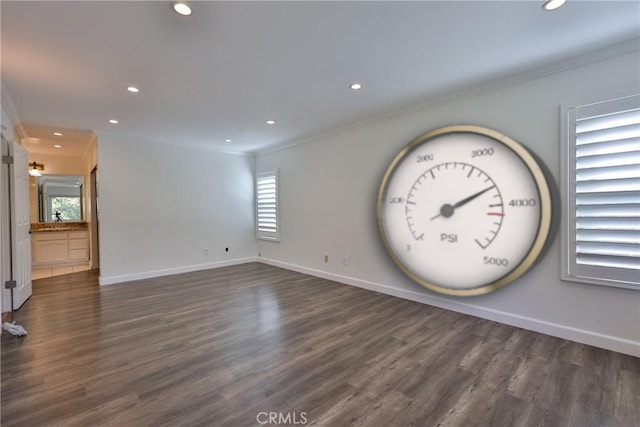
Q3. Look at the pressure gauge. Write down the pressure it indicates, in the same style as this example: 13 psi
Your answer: 3600 psi
